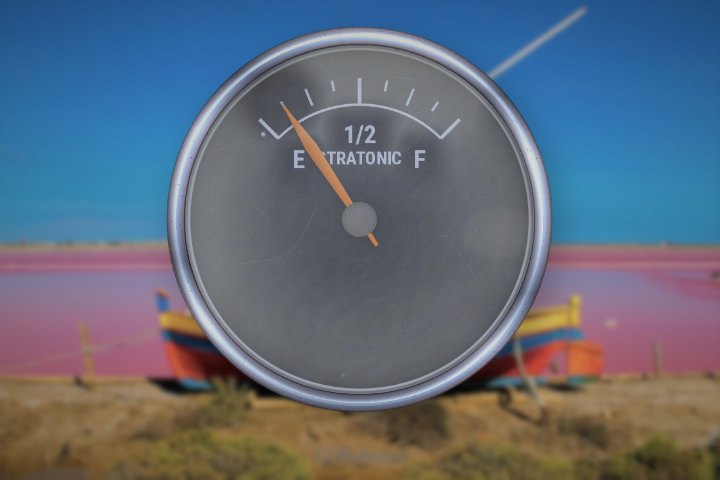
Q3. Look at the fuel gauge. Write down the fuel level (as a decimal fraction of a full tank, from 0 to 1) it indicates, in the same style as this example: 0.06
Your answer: 0.125
